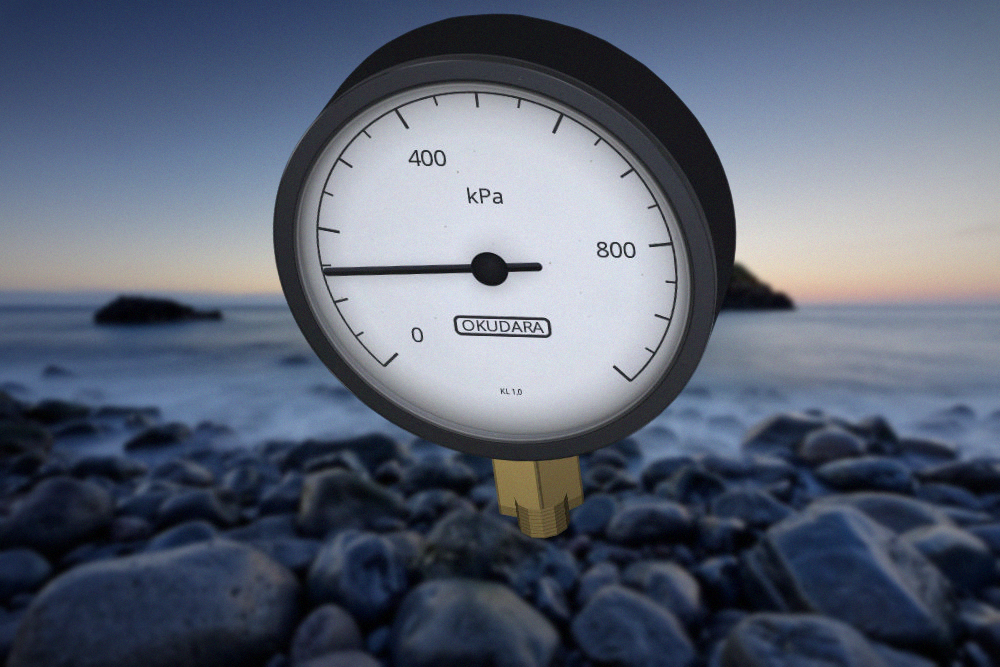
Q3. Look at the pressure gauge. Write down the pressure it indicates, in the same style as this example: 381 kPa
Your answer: 150 kPa
